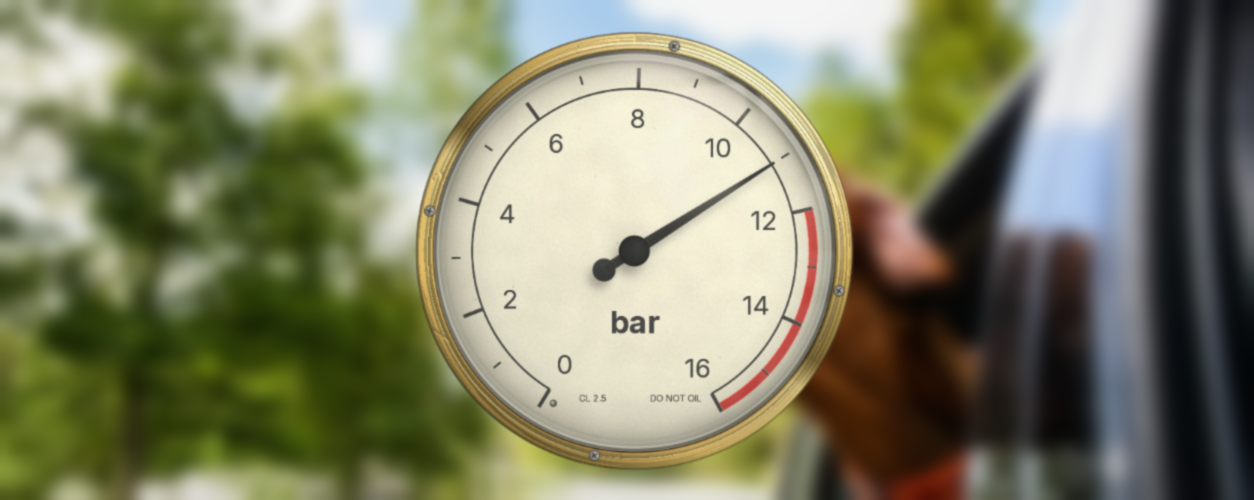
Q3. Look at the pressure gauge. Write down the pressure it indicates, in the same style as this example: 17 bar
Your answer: 11 bar
